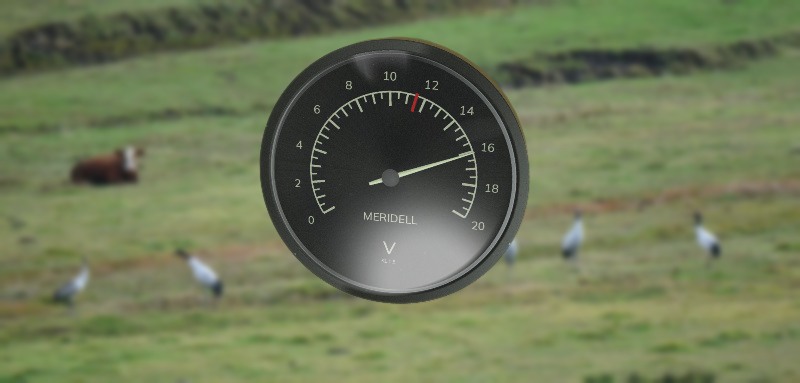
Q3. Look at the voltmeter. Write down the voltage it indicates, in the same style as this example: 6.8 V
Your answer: 16 V
